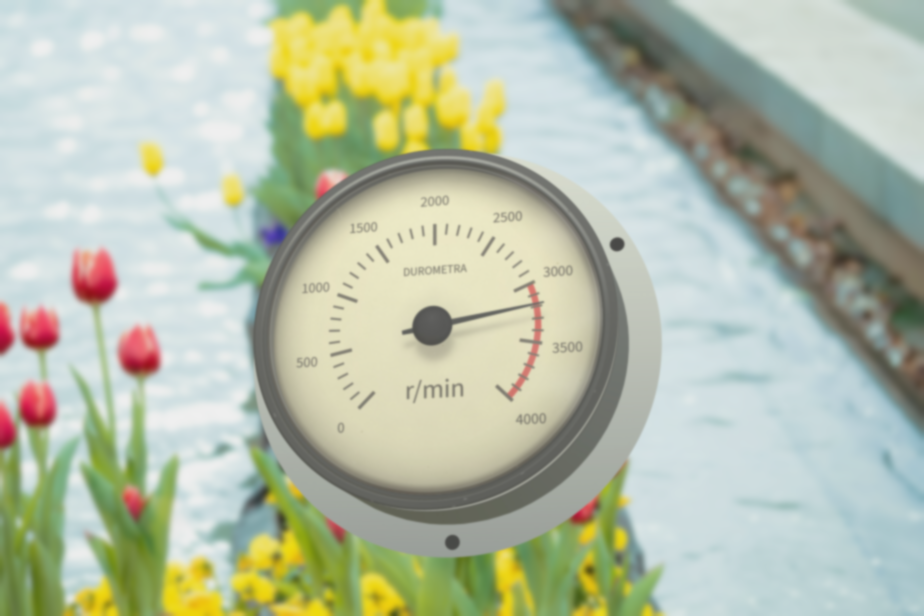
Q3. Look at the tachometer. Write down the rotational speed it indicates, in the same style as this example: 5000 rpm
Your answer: 3200 rpm
